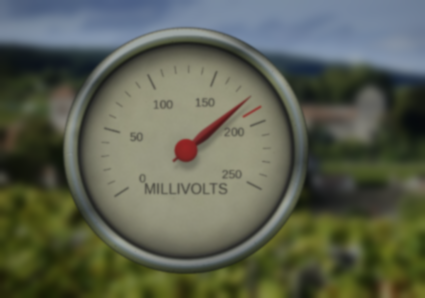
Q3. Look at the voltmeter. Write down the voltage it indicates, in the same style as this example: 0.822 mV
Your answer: 180 mV
